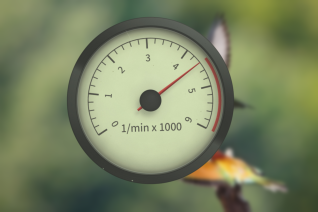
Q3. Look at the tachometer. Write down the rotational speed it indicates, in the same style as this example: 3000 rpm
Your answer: 4400 rpm
